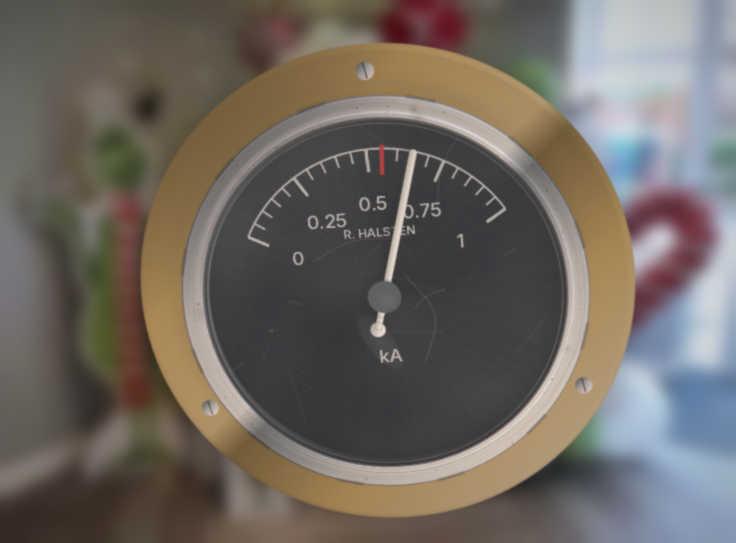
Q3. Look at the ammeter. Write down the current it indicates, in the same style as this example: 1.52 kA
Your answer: 0.65 kA
